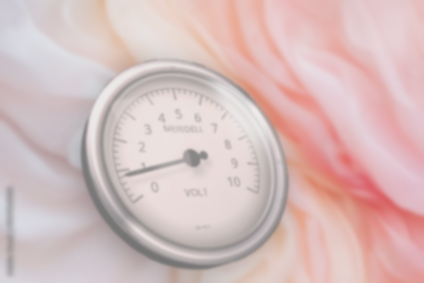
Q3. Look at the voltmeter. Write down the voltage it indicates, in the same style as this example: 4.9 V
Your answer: 0.8 V
